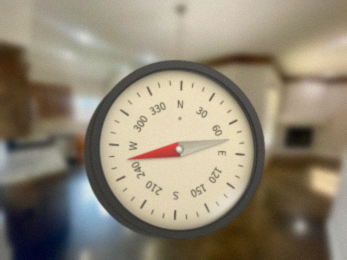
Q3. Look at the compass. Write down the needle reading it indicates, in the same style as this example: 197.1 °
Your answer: 255 °
